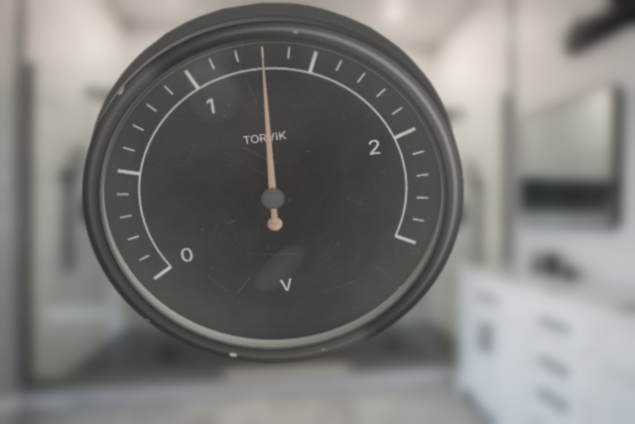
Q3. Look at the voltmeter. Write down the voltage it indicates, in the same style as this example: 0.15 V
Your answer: 1.3 V
